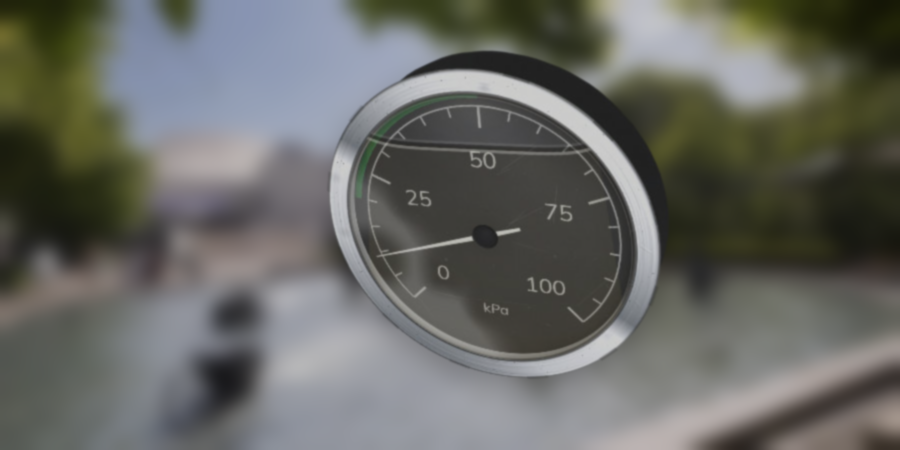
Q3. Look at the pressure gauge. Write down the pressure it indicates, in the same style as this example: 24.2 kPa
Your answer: 10 kPa
